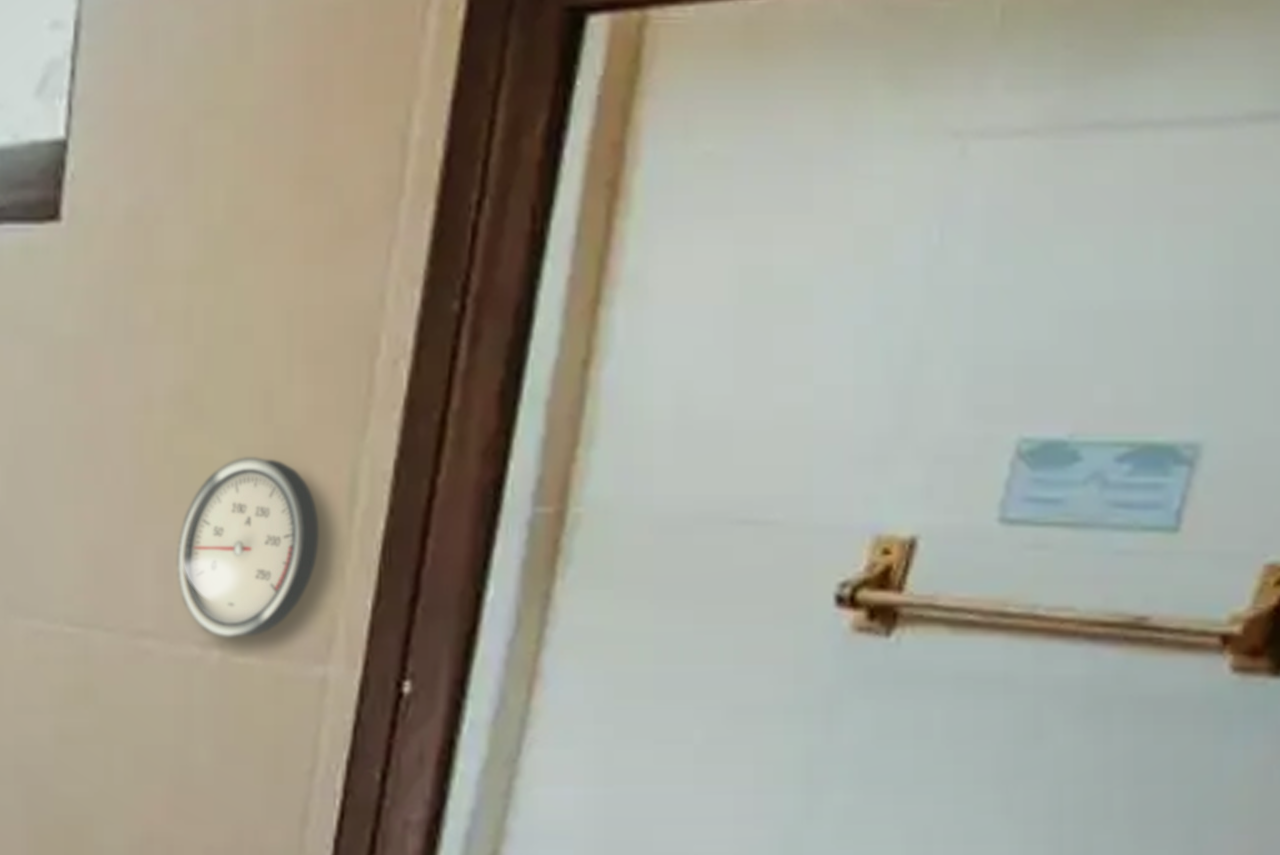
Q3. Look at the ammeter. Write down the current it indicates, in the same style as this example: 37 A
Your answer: 25 A
